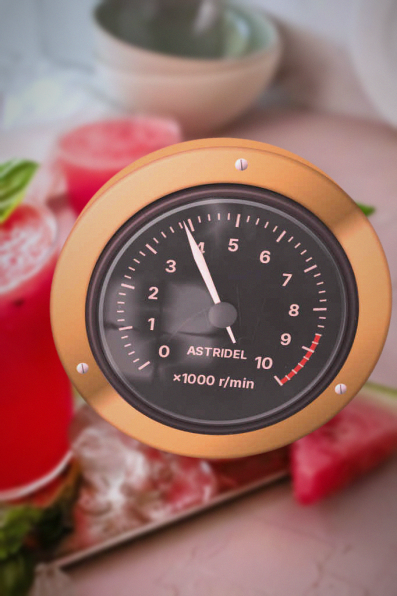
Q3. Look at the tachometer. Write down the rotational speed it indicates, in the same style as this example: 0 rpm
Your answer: 3900 rpm
